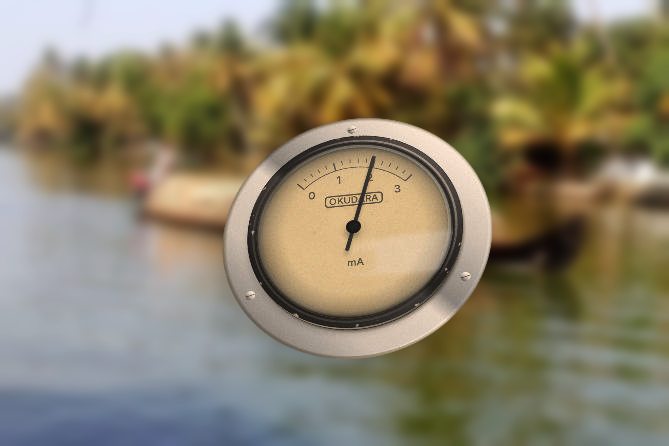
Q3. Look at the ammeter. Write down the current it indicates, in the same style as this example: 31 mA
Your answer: 2 mA
